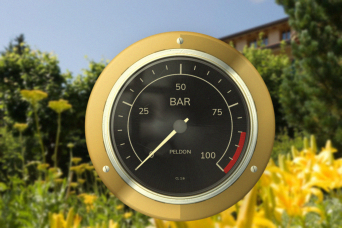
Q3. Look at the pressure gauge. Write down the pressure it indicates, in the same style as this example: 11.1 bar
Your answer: 0 bar
